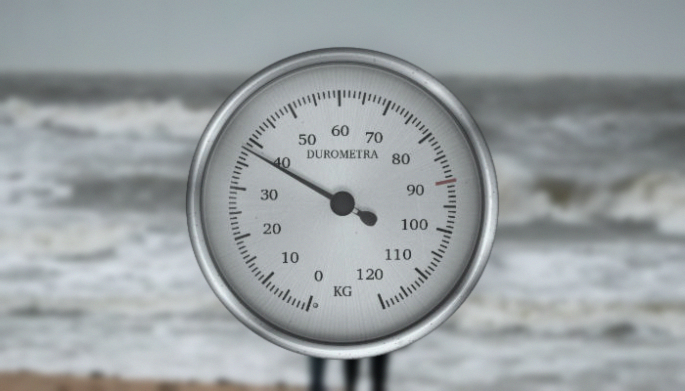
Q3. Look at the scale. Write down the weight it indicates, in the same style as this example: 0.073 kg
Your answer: 38 kg
